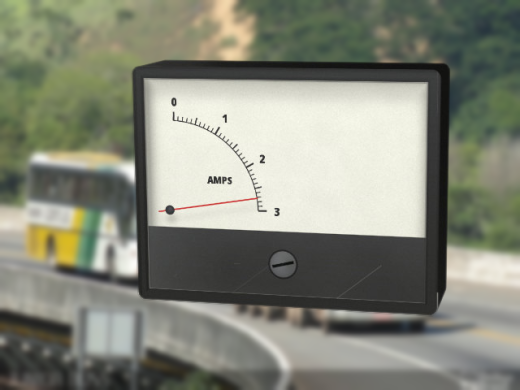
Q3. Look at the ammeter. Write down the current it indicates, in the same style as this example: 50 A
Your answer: 2.7 A
